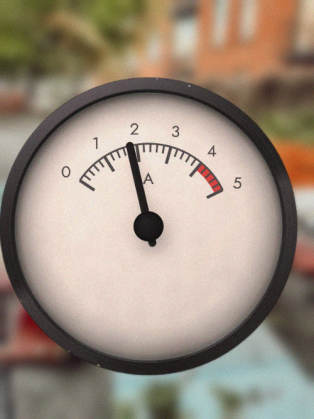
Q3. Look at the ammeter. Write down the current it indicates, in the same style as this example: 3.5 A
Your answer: 1.8 A
